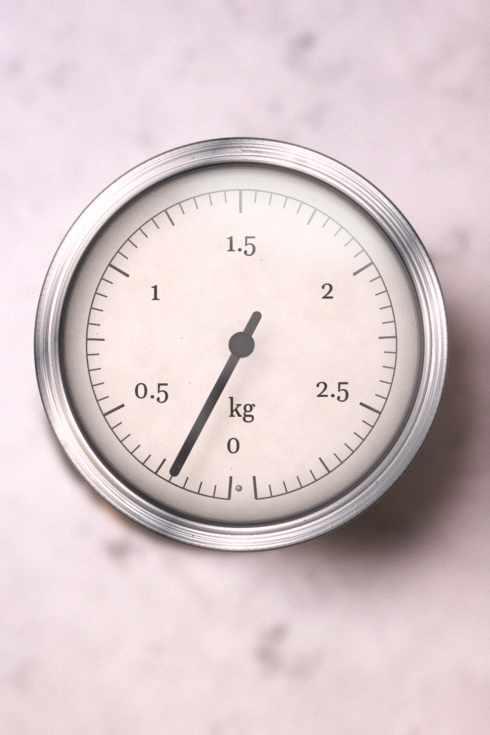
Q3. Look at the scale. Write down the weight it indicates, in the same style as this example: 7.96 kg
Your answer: 0.2 kg
